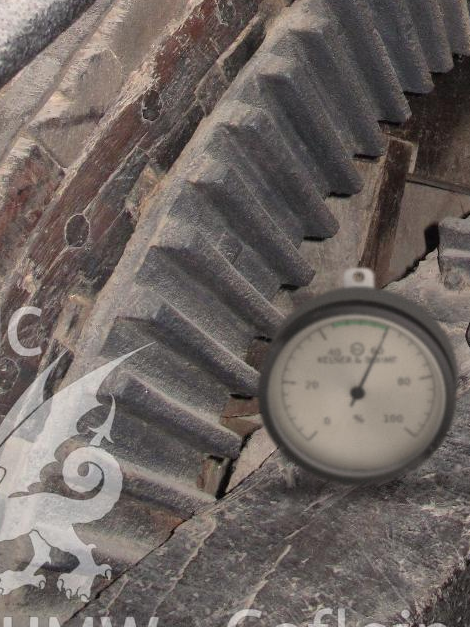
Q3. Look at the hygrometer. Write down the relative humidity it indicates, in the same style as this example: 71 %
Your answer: 60 %
